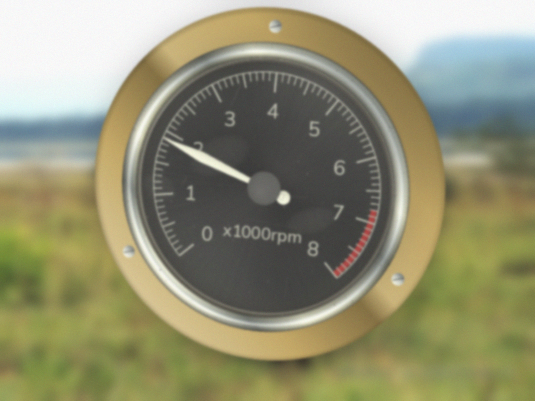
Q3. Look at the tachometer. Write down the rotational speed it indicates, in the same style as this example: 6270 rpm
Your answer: 1900 rpm
